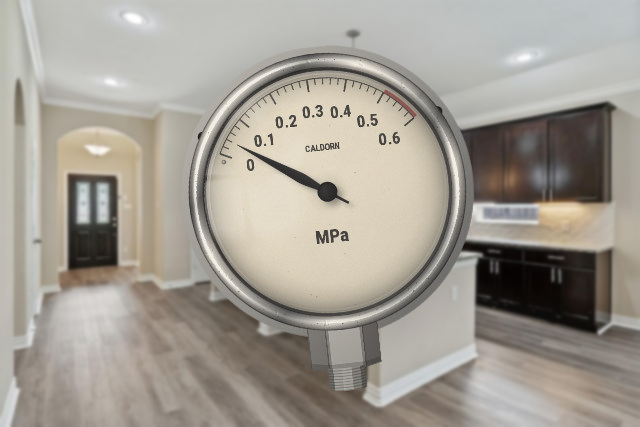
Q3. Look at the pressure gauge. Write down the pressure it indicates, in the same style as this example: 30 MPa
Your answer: 0.04 MPa
